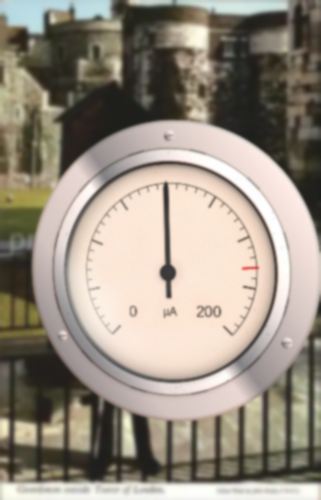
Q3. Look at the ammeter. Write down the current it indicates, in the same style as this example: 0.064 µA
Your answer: 100 µA
